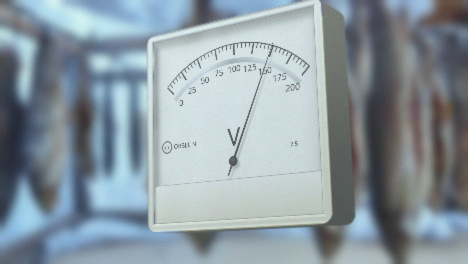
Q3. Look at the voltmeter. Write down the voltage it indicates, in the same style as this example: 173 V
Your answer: 150 V
